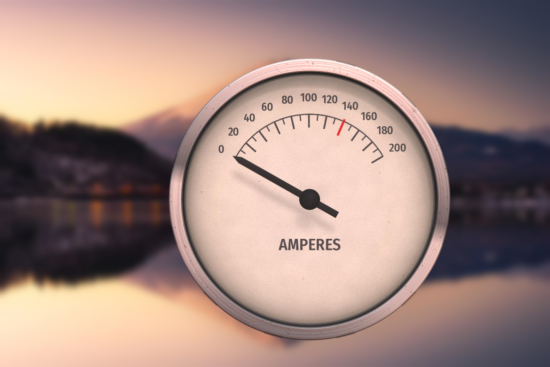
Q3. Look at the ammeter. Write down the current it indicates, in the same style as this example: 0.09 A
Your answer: 0 A
